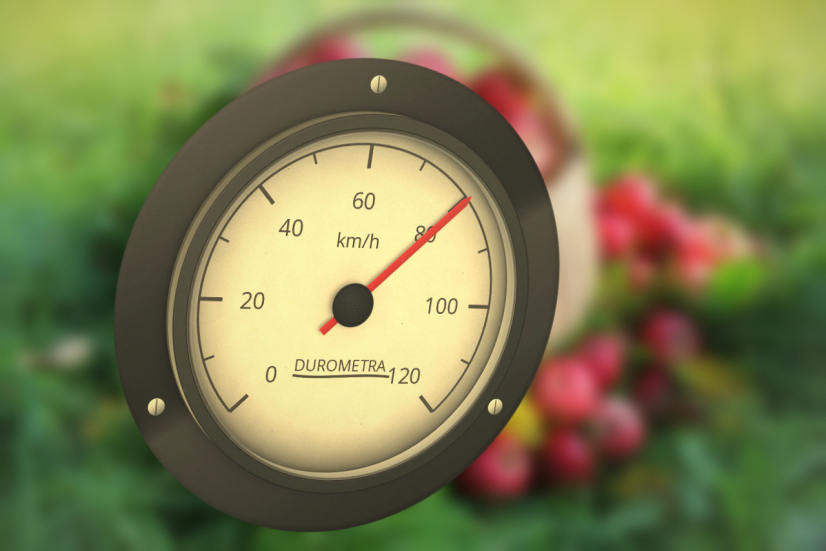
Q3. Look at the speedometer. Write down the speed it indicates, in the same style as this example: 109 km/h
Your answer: 80 km/h
